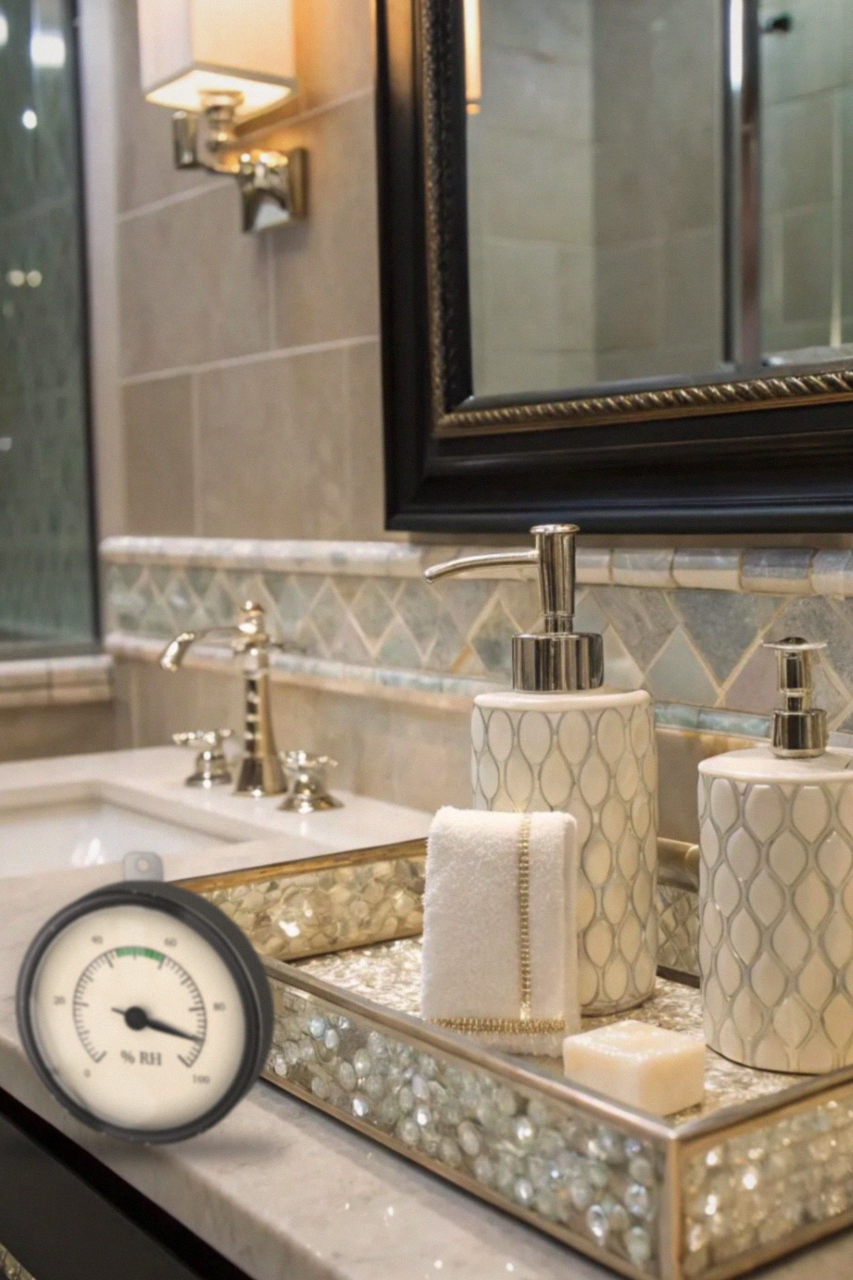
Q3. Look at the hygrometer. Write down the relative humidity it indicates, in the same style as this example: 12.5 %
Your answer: 90 %
